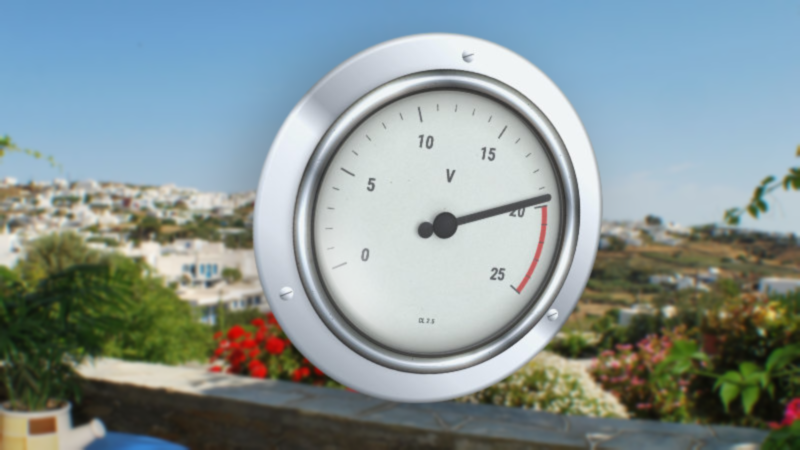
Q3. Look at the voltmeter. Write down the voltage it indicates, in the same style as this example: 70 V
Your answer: 19.5 V
